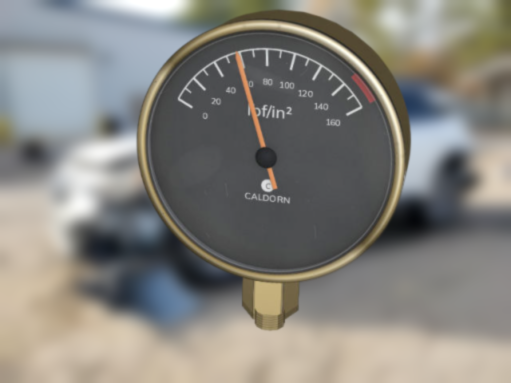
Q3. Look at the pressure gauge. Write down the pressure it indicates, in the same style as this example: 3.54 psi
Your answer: 60 psi
